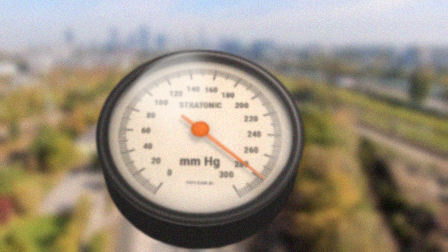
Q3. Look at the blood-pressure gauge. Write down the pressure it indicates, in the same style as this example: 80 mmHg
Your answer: 280 mmHg
